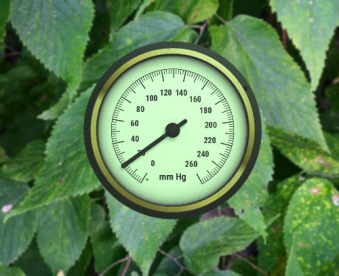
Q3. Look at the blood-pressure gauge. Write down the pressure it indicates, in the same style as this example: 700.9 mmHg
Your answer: 20 mmHg
